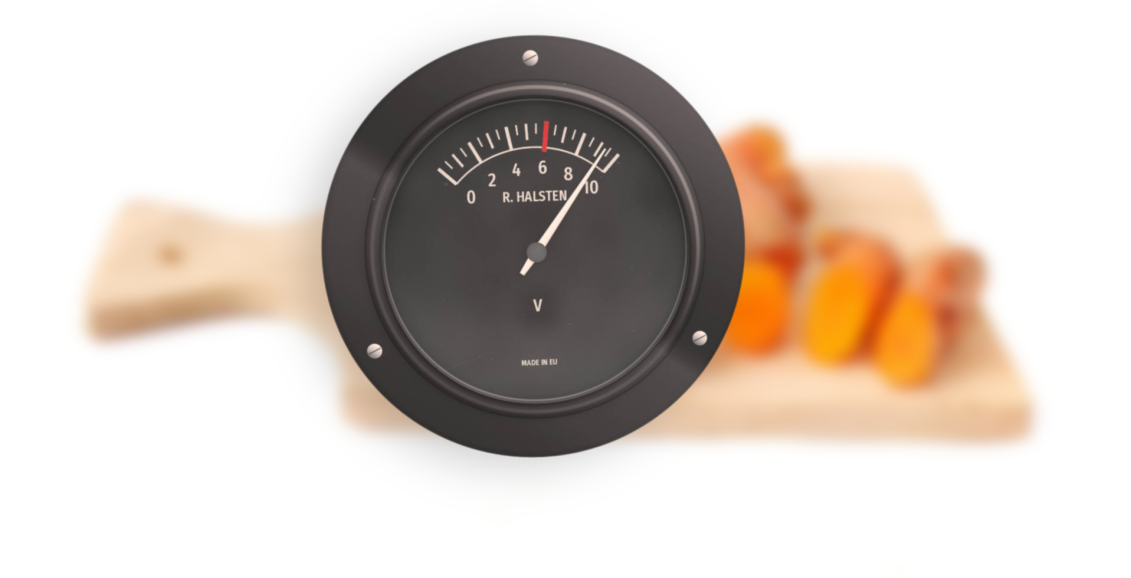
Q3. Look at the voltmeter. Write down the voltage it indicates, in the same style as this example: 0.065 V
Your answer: 9.25 V
